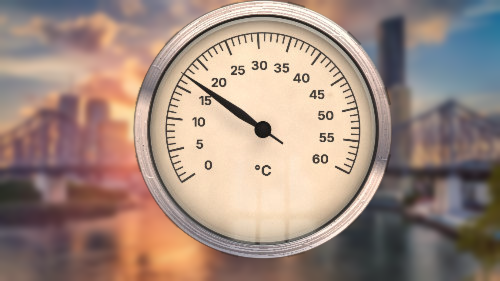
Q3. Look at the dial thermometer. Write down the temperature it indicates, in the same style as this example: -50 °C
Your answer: 17 °C
